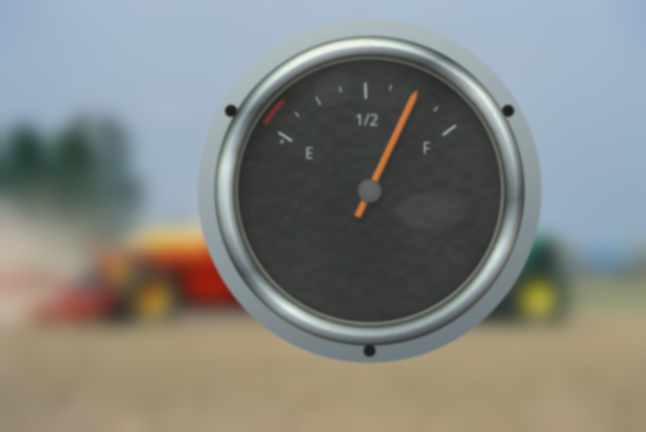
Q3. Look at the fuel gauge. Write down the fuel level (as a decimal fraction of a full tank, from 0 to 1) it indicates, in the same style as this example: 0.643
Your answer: 0.75
